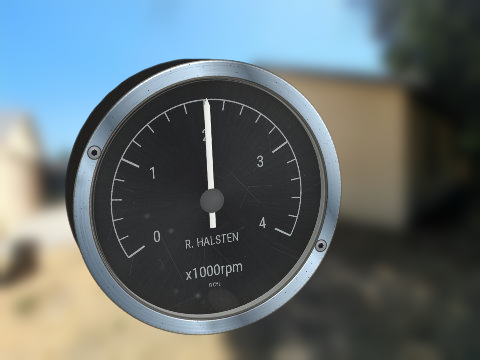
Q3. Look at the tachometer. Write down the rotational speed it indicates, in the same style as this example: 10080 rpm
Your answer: 2000 rpm
